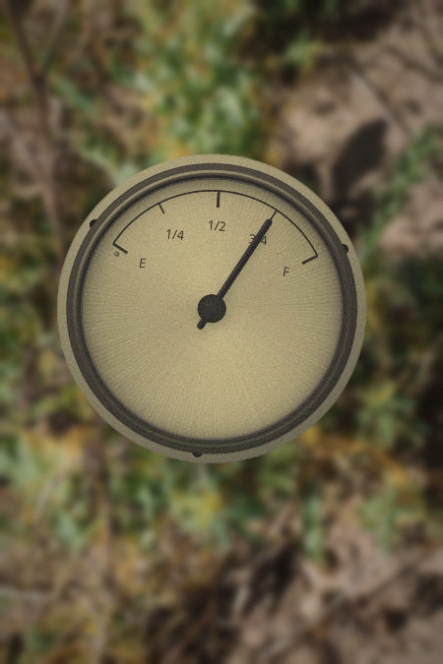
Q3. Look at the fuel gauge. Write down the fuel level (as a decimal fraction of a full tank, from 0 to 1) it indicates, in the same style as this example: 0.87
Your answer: 0.75
